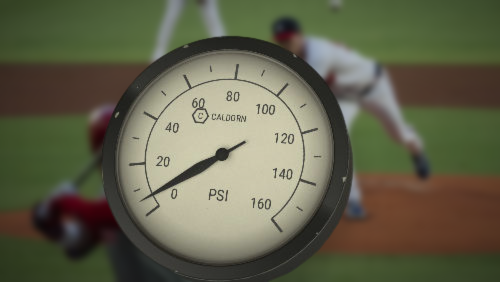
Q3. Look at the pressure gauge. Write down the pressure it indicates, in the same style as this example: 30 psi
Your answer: 5 psi
